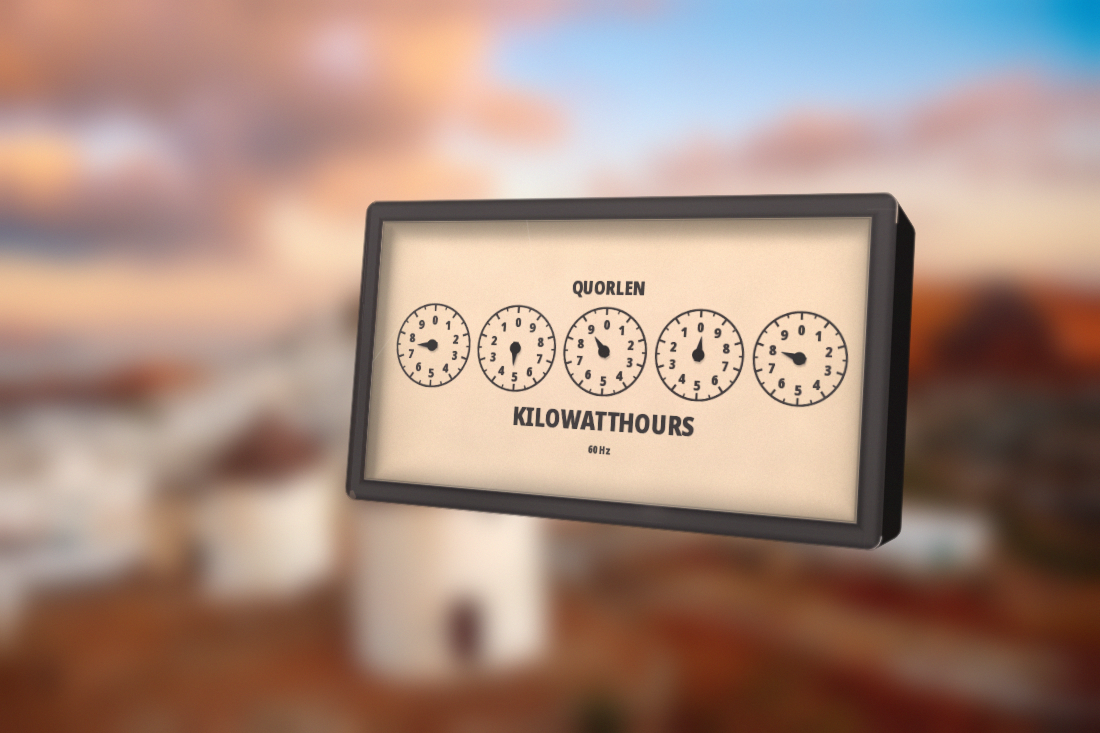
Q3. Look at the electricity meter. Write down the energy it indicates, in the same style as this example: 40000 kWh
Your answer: 74898 kWh
